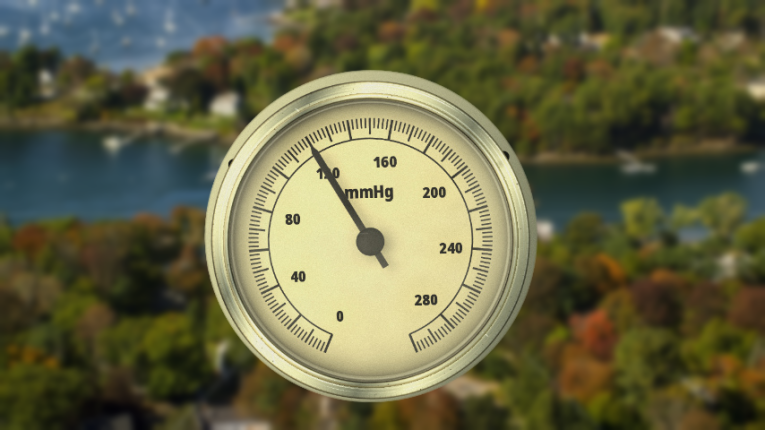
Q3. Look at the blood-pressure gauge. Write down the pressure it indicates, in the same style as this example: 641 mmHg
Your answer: 120 mmHg
